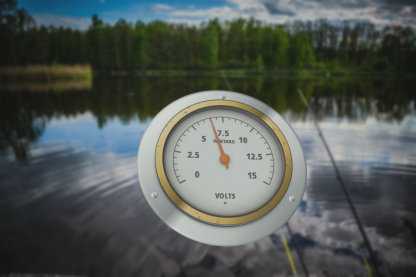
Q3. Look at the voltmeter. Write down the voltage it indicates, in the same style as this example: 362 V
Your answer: 6.5 V
